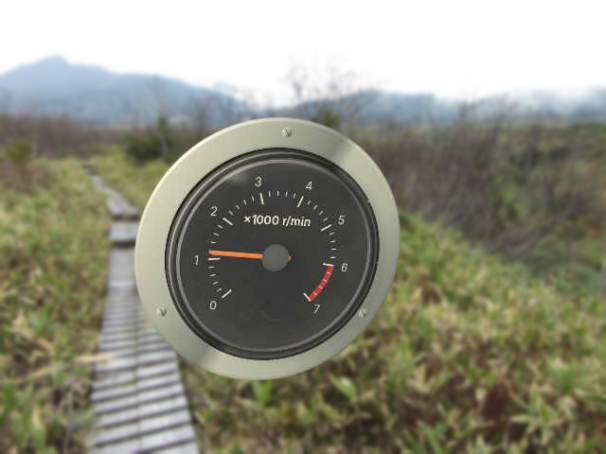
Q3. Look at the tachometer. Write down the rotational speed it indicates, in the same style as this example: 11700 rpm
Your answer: 1200 rpm
